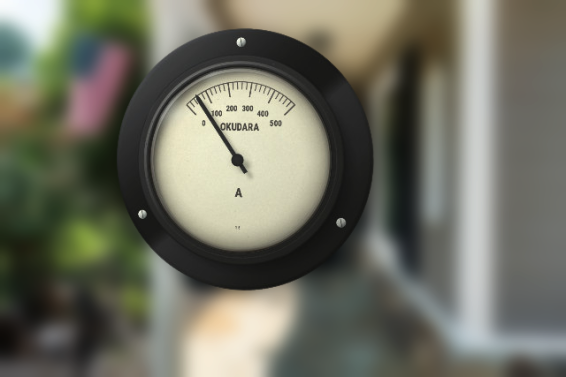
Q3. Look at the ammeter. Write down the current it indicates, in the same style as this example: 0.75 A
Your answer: 60 A
